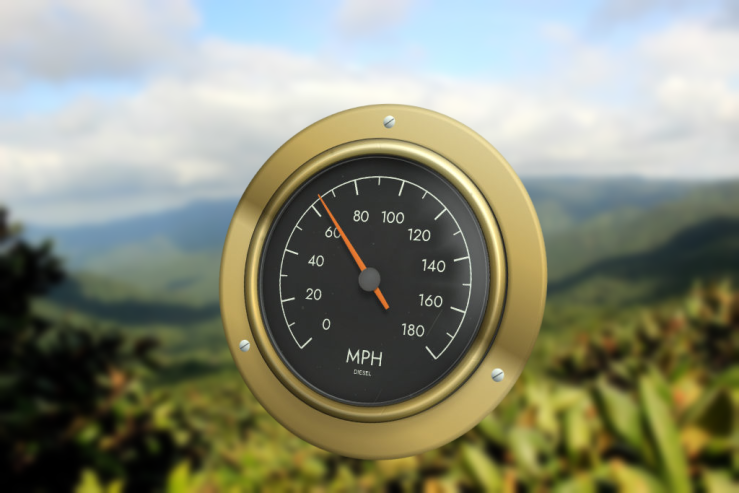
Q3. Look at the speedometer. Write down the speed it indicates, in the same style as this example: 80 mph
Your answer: 65 mph
